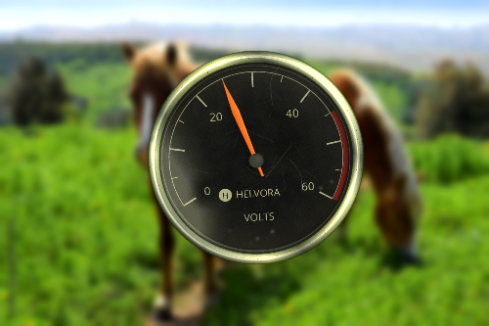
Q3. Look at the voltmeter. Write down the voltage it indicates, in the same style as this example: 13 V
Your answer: 25 V
